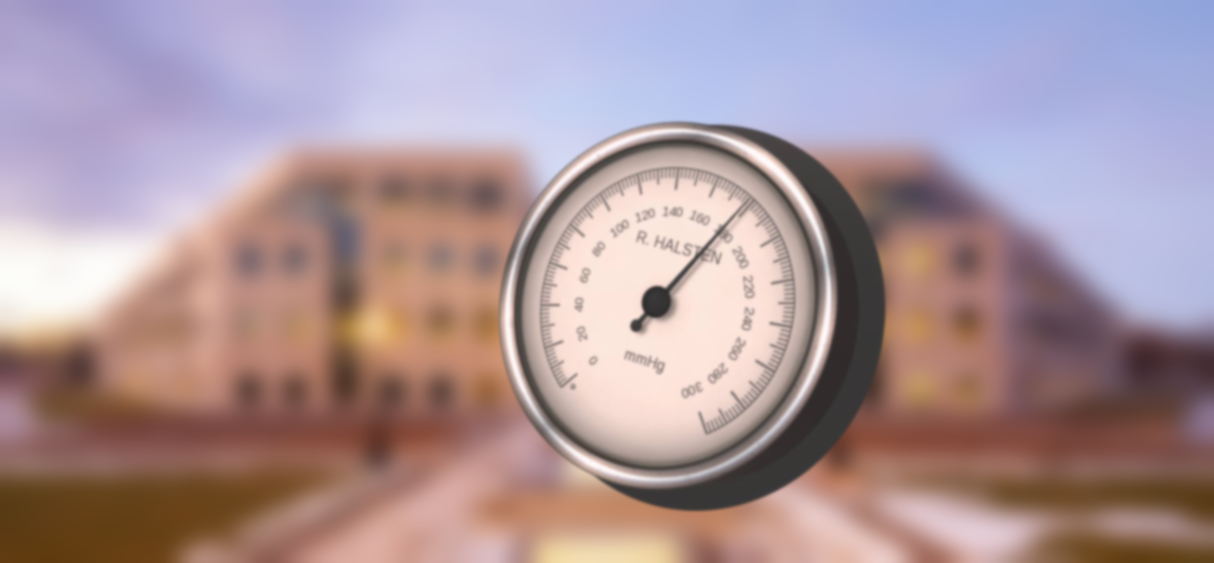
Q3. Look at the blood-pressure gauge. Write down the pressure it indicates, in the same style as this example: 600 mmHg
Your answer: 180 mmHg
